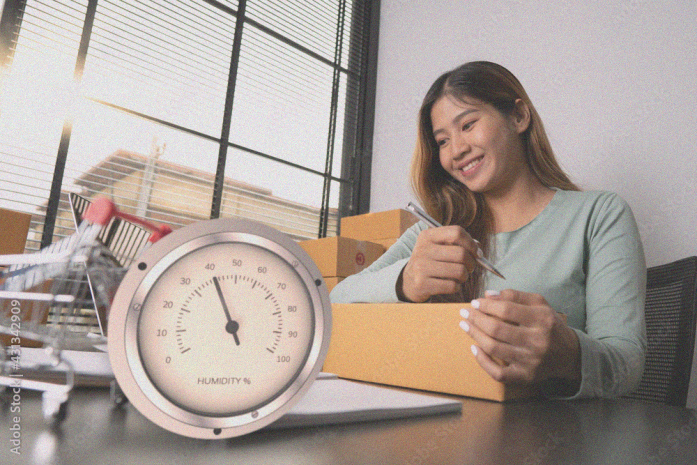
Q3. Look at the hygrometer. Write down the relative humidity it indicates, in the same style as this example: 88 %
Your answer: 40 %
